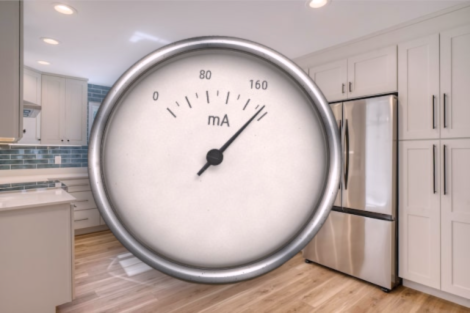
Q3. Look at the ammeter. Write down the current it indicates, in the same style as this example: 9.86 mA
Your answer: 190 mA
